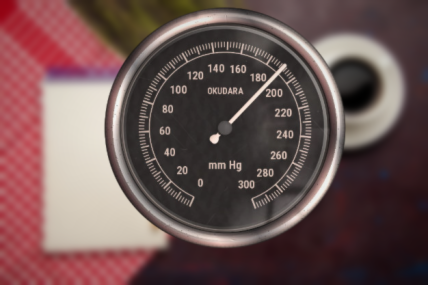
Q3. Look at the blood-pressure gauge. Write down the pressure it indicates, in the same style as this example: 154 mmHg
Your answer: 190 mmHg
